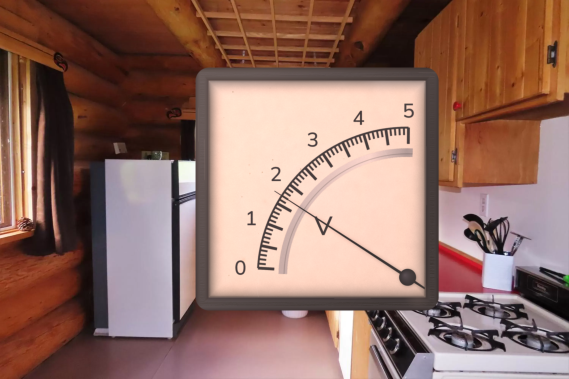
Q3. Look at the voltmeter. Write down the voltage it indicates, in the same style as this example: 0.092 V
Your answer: 1.7 V
